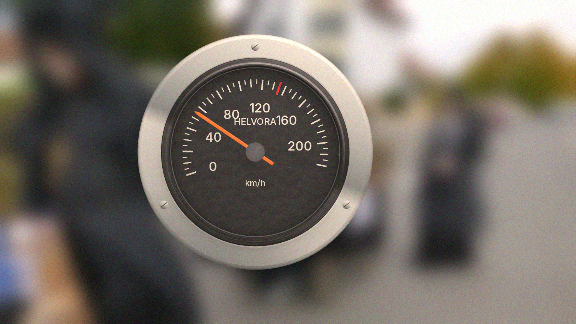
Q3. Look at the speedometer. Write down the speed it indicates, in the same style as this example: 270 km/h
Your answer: 55 km/h
